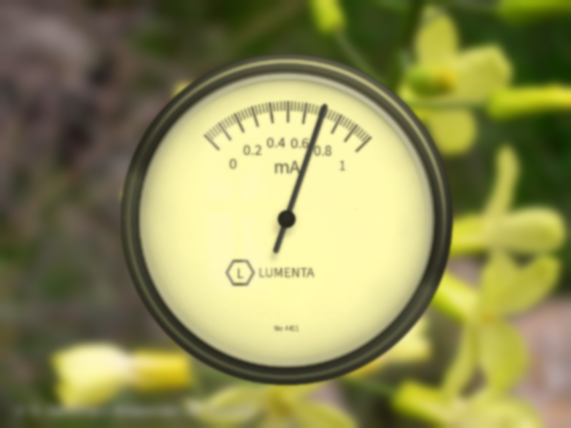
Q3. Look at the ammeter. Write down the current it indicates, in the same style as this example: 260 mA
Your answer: 0.7 mA
